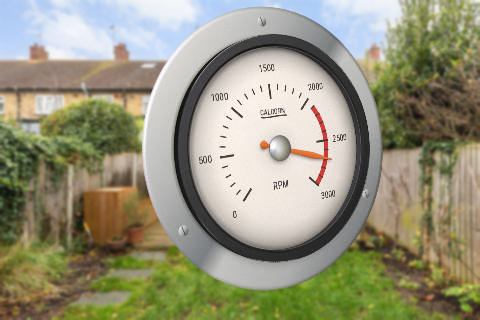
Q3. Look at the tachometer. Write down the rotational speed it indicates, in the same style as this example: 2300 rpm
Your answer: 2700 rpm
